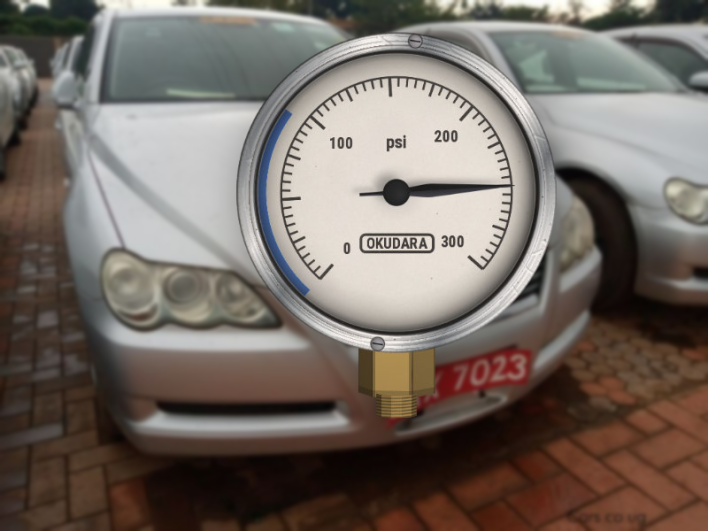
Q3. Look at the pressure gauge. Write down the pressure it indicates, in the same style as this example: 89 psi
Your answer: 250 psi
